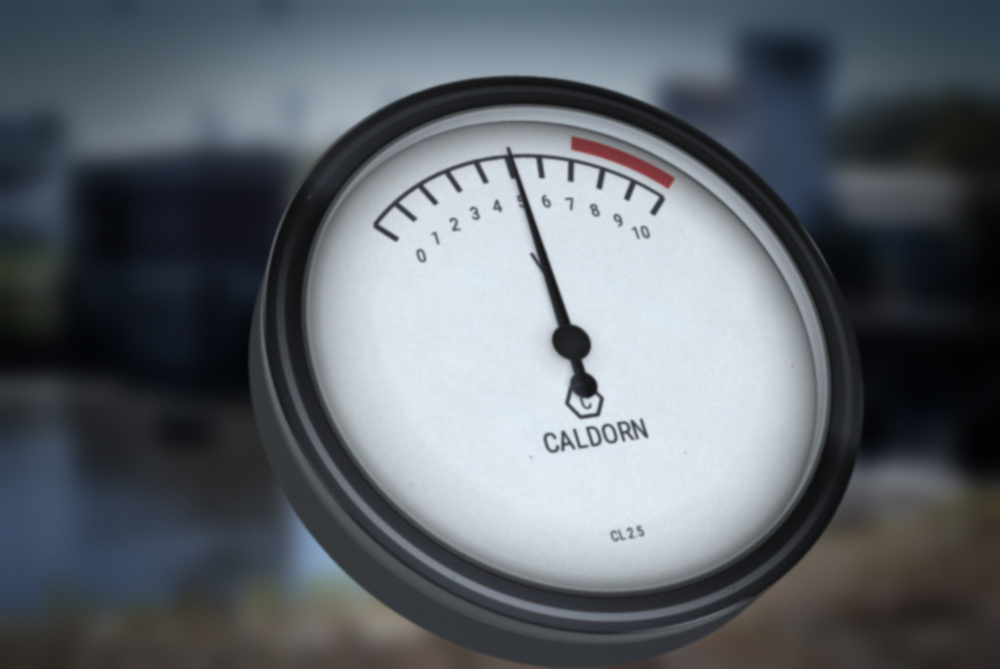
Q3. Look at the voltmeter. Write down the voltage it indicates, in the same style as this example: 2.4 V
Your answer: 5 V
